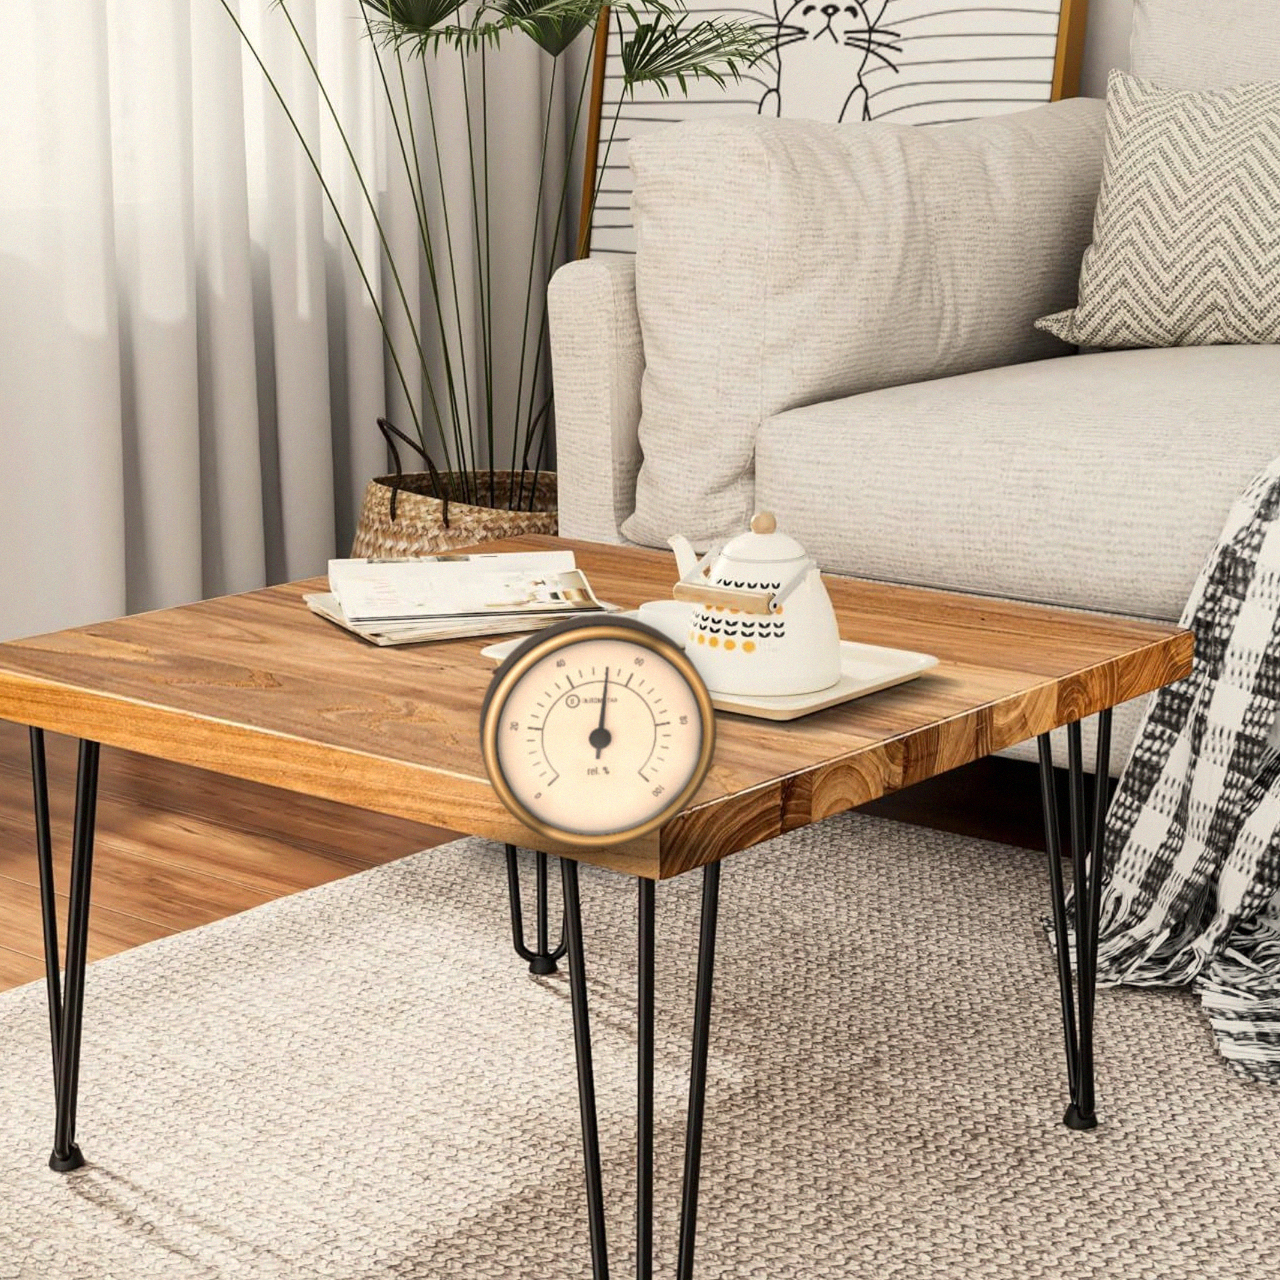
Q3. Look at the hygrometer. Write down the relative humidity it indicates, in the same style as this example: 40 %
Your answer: 52 %
